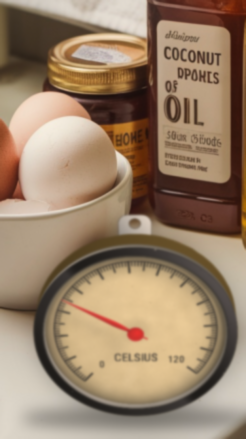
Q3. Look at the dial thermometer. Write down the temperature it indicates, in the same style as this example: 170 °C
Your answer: 35 °C
